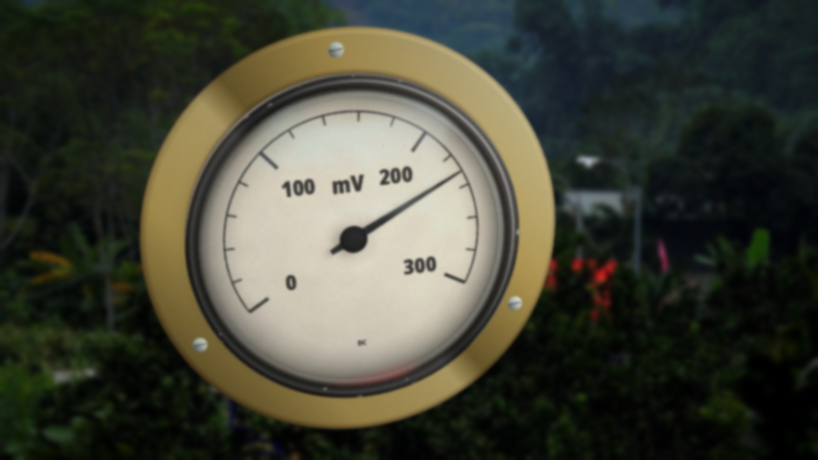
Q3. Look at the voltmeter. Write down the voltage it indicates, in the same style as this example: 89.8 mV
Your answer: 230 mV
